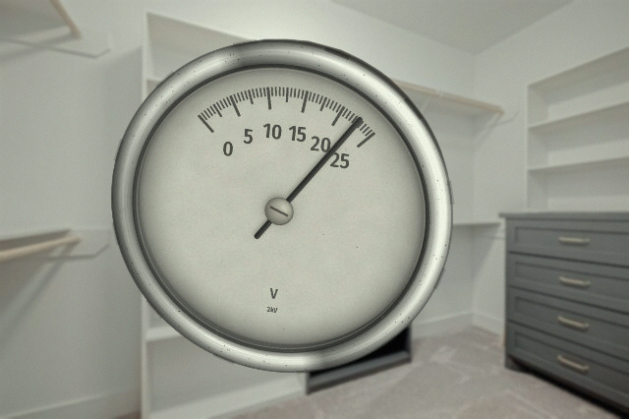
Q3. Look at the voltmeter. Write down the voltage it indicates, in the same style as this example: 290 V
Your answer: 22.5 V
